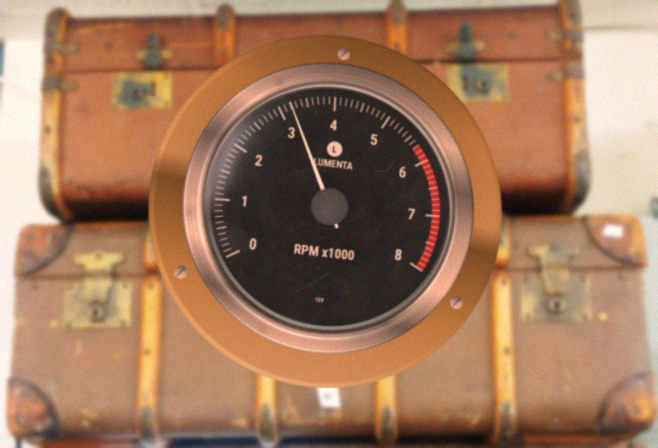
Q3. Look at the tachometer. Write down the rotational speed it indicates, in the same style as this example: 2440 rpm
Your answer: 3200 rpm
